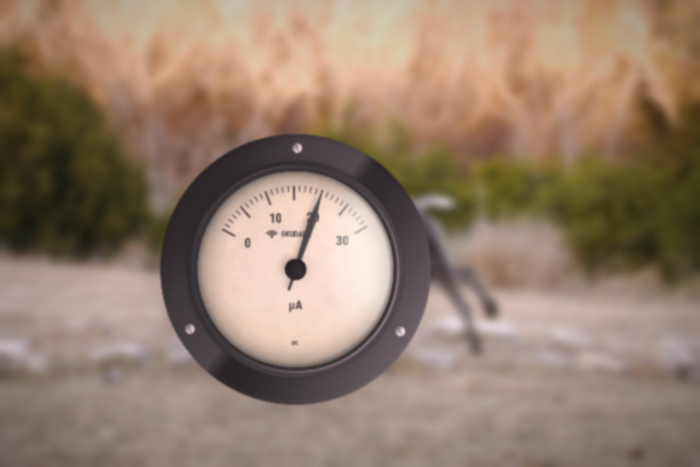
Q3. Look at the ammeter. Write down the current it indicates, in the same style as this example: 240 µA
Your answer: 20 µA
